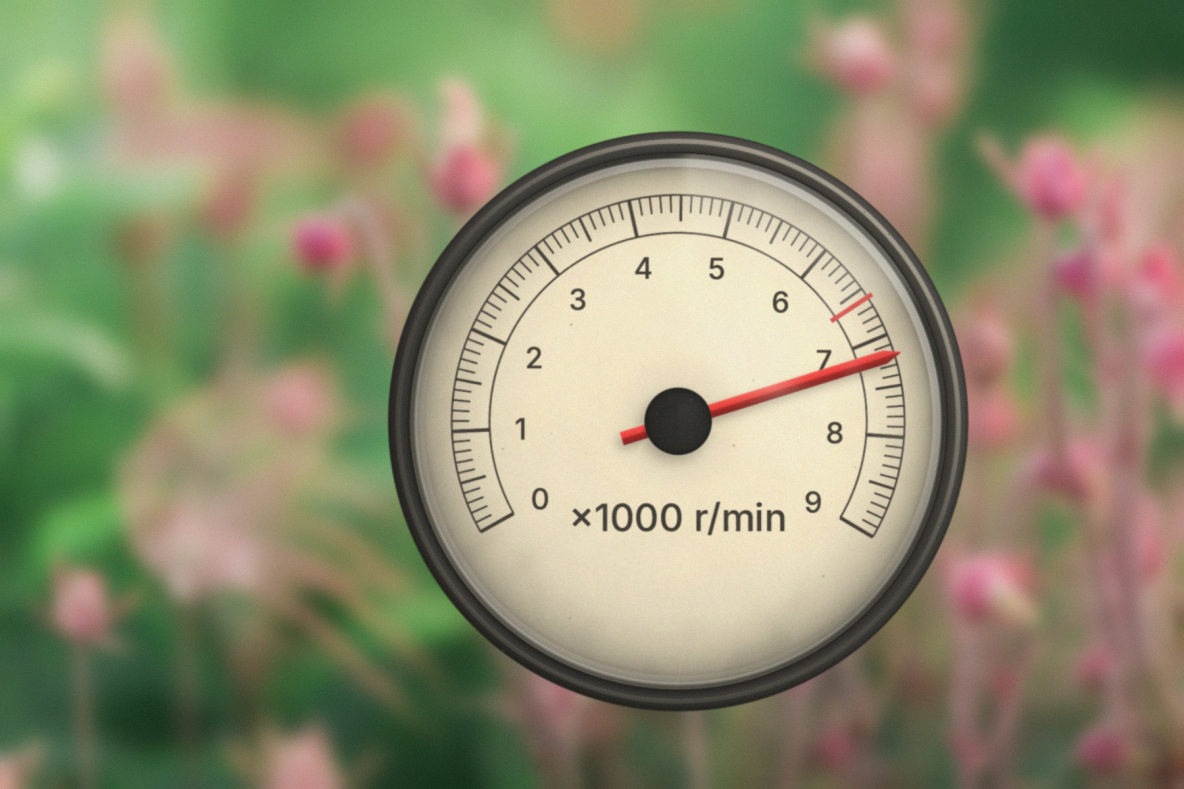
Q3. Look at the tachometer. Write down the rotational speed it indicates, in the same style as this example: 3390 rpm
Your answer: 7200 rpm
